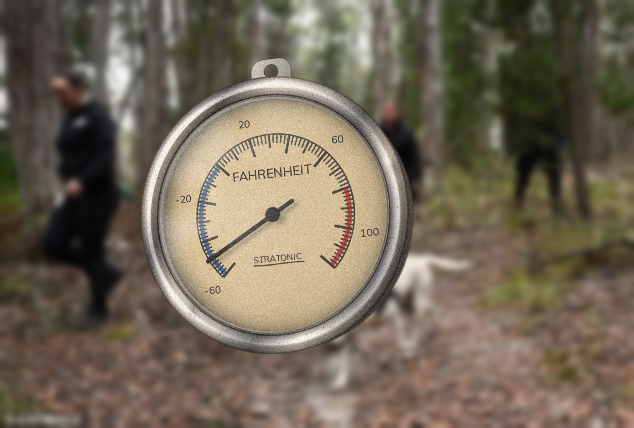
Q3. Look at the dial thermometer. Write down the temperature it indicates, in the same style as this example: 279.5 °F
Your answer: -50 °F
